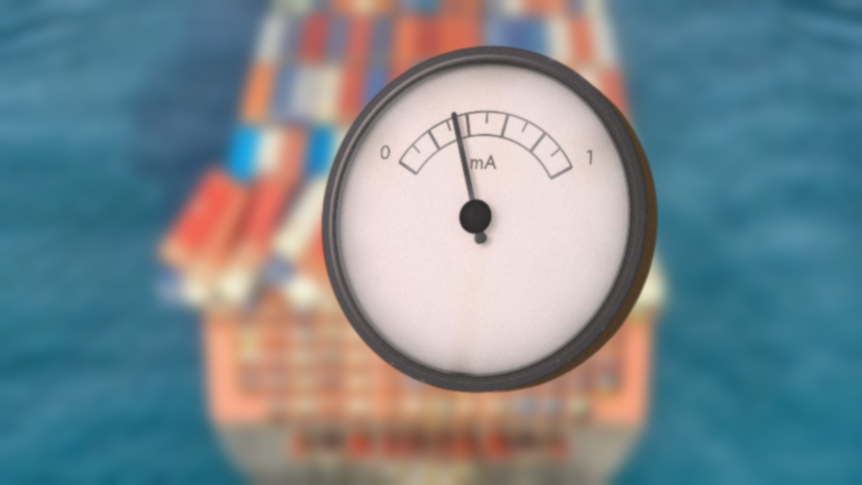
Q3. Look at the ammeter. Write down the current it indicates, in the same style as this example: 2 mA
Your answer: 0.35 mA
